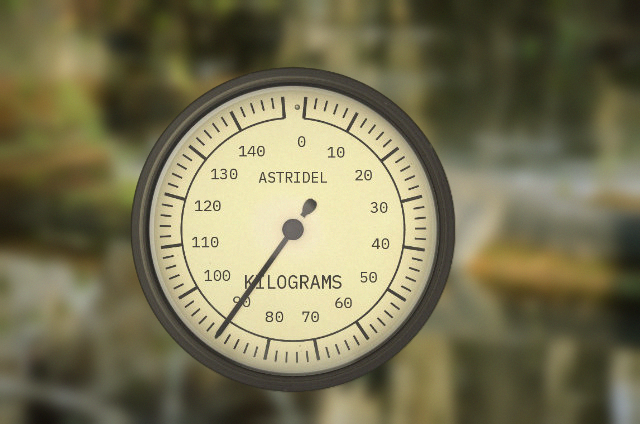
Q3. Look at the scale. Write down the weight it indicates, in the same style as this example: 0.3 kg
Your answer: 90 kg
